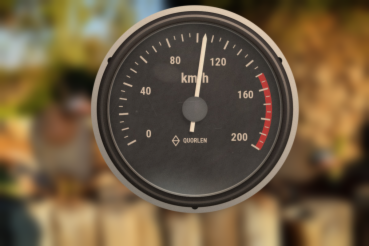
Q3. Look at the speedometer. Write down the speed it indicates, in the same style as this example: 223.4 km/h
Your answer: 105 km/h
